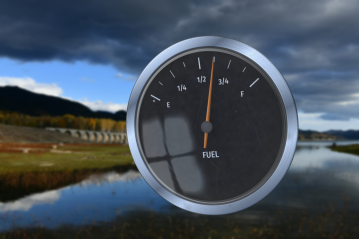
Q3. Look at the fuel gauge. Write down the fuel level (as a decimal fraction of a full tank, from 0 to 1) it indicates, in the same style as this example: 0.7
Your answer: 0.625
